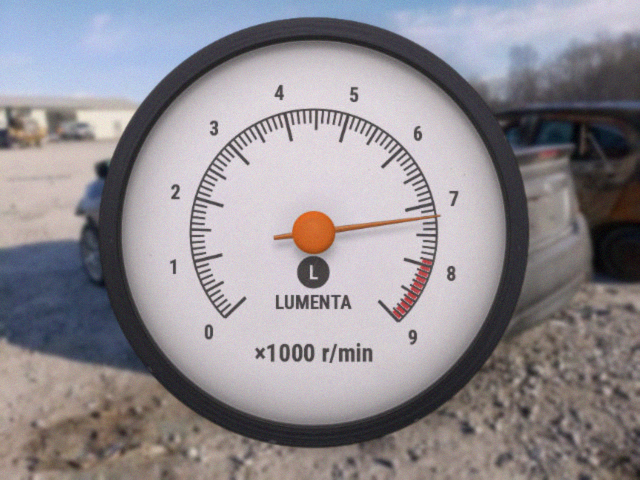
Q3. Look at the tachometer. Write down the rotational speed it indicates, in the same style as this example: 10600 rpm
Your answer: 7200 rpm
